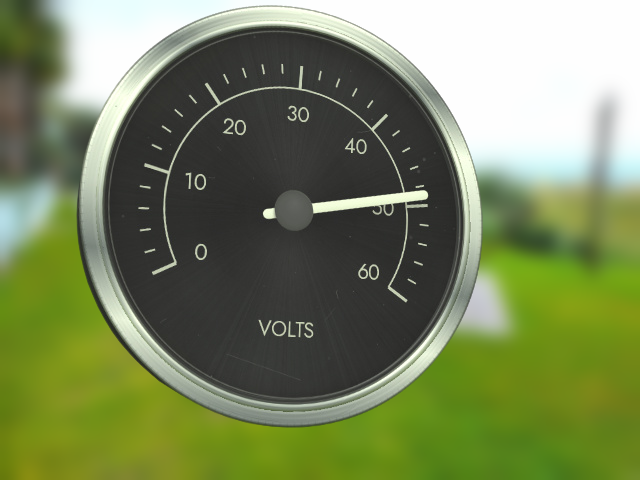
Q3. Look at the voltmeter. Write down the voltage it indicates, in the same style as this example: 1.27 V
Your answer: 49 V
